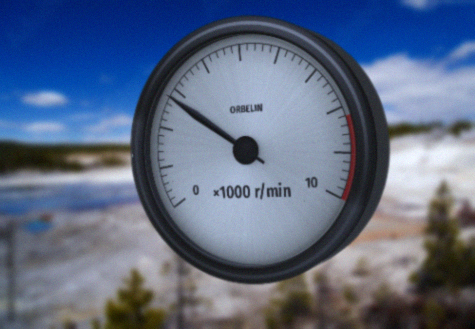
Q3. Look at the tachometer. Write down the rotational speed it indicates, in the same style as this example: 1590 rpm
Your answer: 2800 rpm
